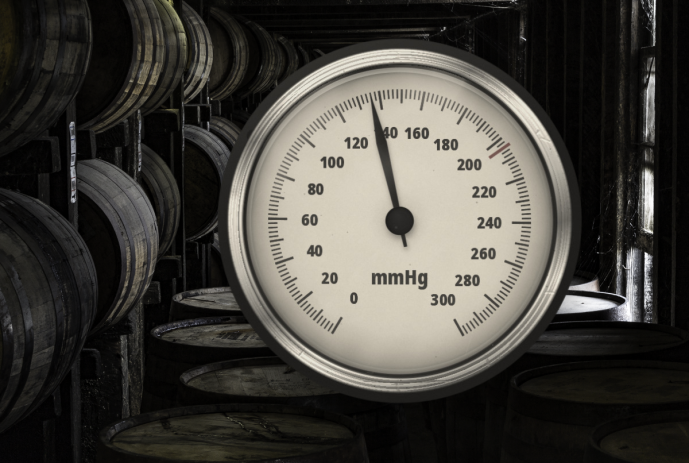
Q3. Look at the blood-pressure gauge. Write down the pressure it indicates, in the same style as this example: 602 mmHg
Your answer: 136 mmHg
